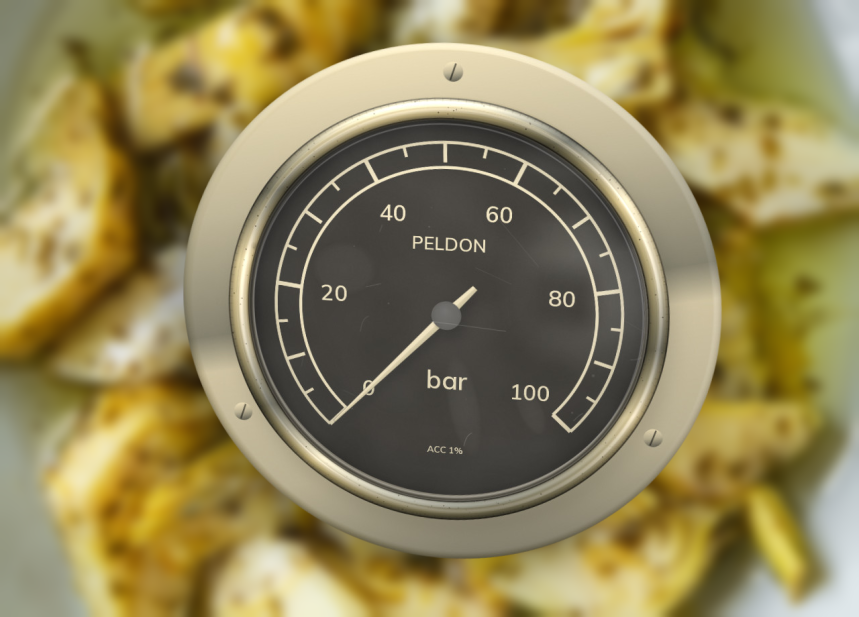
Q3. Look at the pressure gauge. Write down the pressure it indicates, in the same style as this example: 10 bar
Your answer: 0 bar
